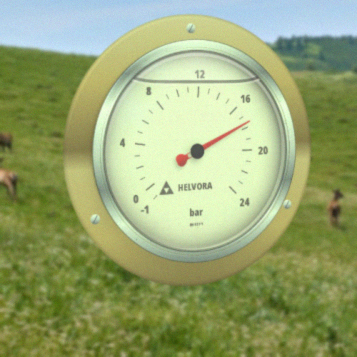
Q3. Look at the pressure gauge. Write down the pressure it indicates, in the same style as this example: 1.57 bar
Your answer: 17.5 bar
